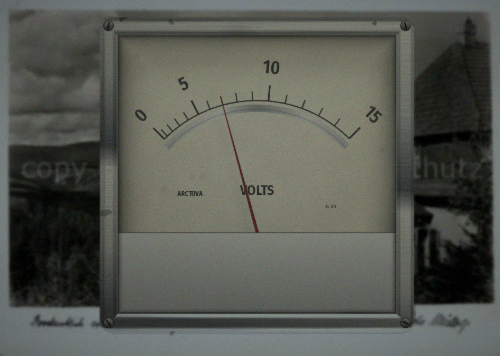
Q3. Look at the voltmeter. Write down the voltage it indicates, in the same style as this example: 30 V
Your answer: 7 V
